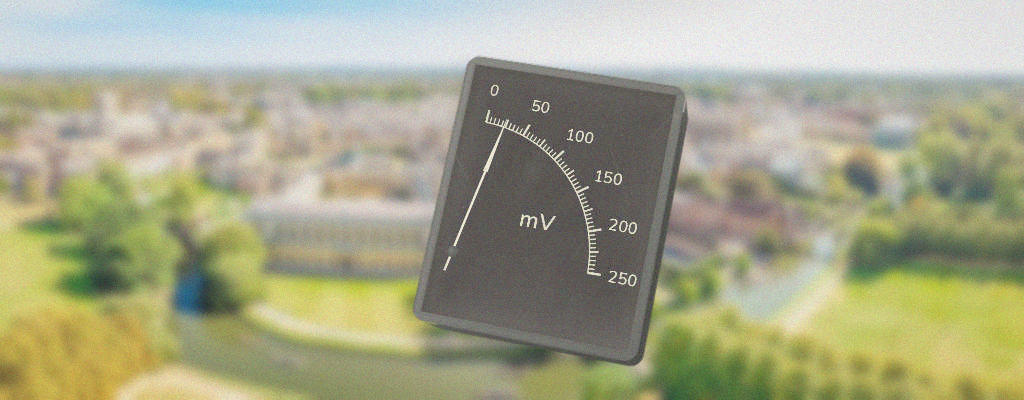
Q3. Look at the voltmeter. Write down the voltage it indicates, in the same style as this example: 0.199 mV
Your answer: 25 mV
